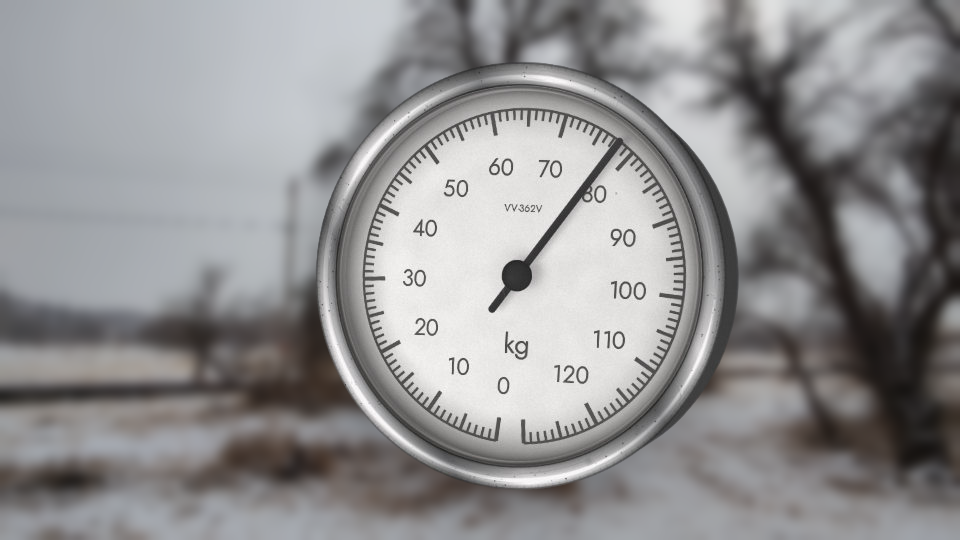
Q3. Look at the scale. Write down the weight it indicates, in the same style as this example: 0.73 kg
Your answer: 78 kg
